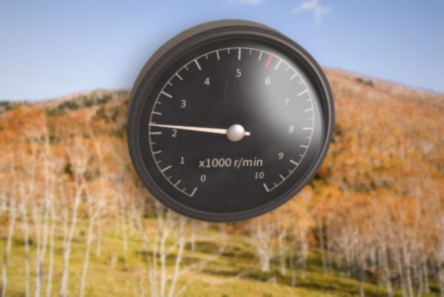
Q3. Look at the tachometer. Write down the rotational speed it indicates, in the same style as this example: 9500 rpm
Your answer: 2250 rpm
